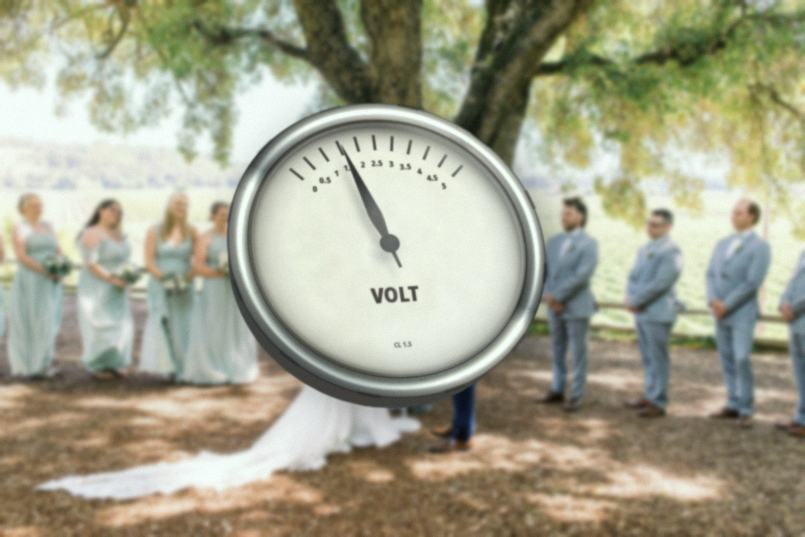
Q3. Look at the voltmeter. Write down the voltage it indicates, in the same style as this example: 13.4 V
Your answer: 1.5 V
